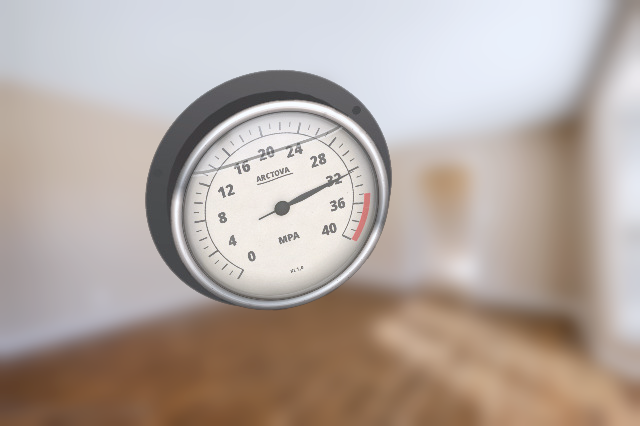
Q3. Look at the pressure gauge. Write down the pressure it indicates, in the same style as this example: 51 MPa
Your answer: 32 MPa
